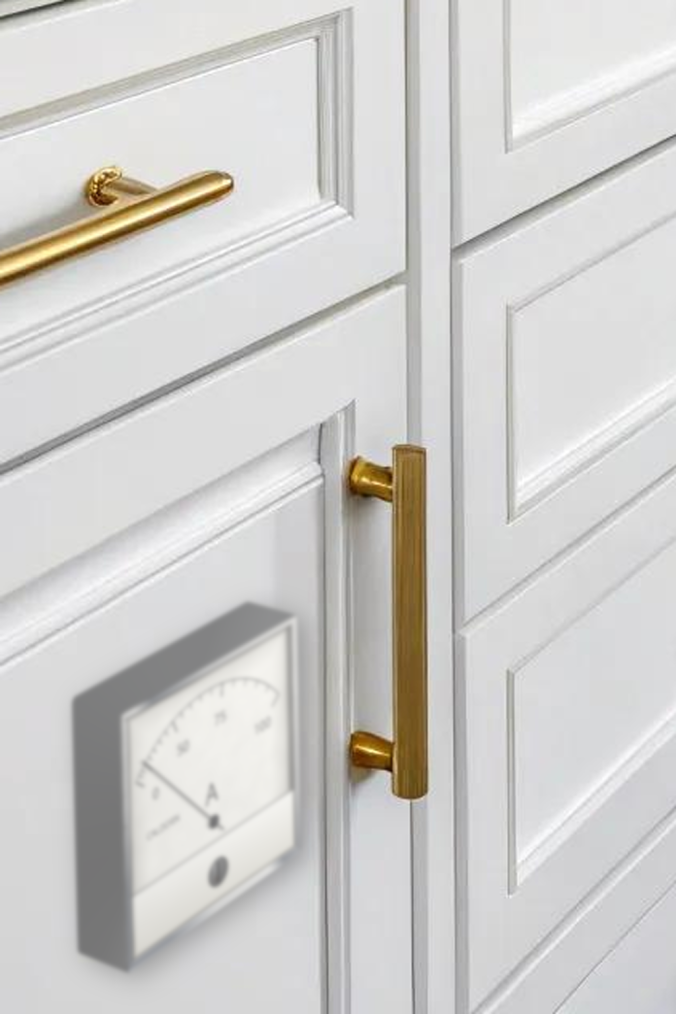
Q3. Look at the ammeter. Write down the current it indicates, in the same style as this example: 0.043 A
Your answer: 25 A
